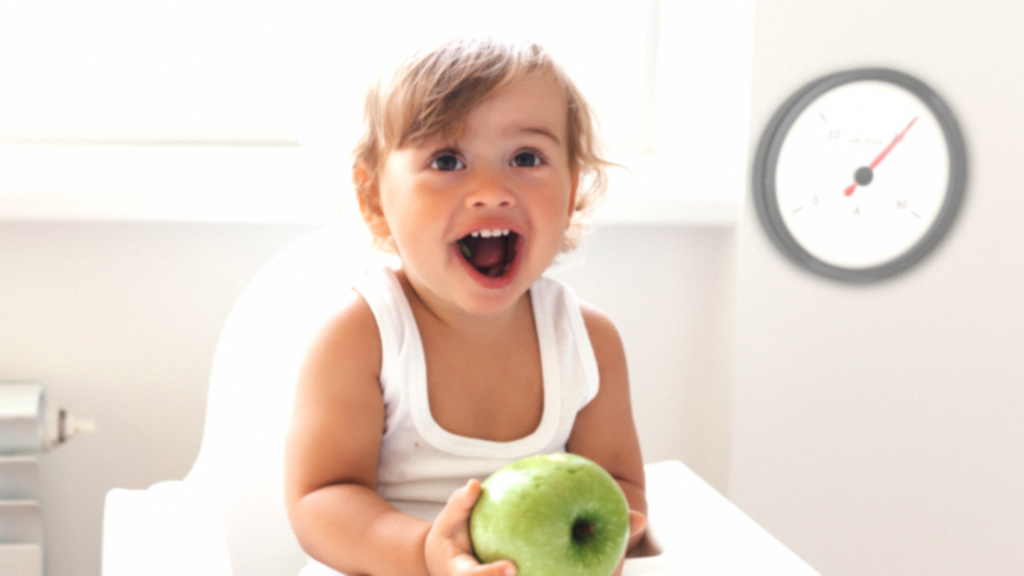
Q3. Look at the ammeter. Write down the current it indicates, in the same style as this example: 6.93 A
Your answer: 20 A
